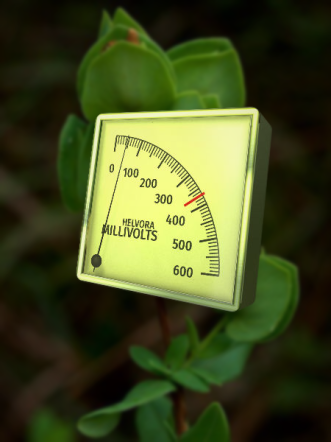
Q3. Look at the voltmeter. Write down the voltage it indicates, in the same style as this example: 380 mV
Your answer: 50 mV
